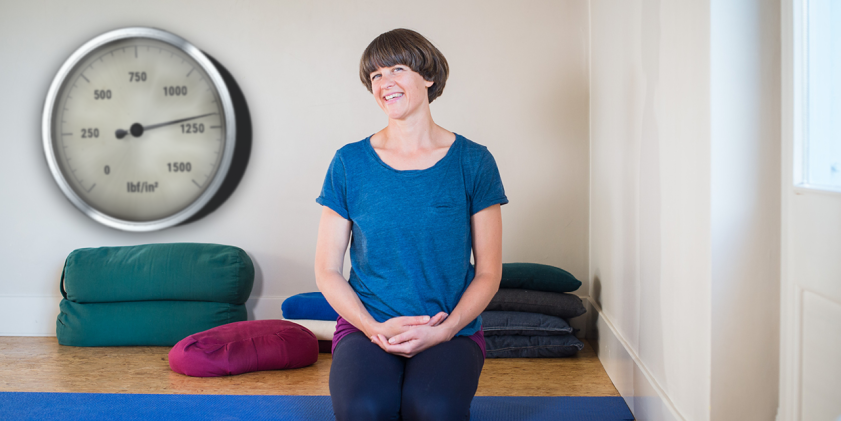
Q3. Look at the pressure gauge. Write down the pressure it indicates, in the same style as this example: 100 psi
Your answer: 1200 psi
